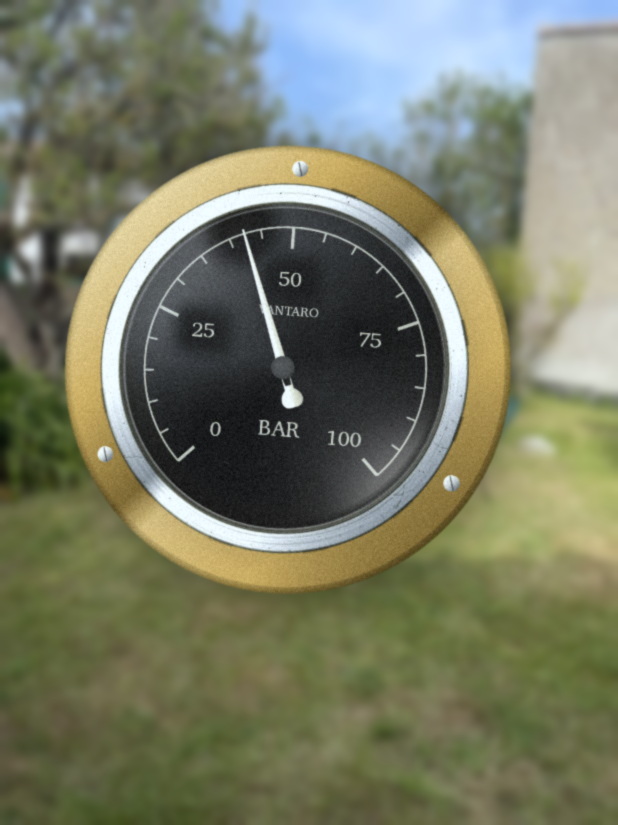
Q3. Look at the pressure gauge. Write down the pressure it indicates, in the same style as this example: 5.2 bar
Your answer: 42.5 bar
